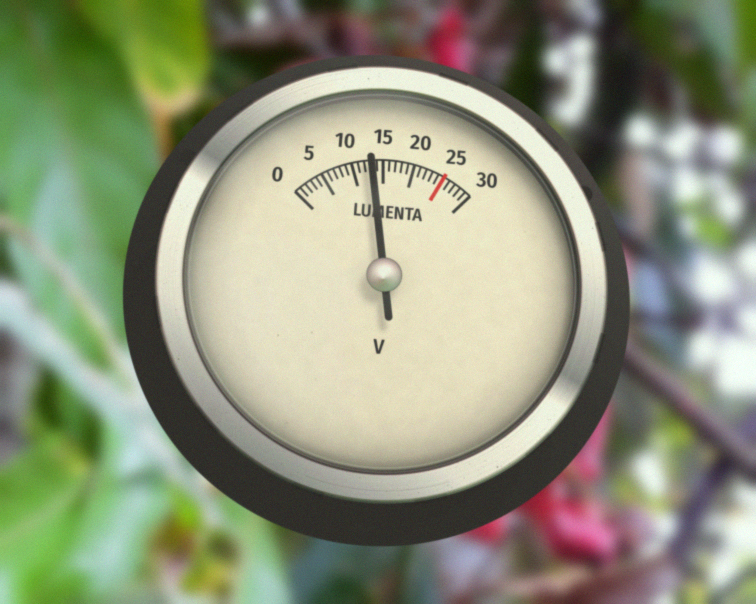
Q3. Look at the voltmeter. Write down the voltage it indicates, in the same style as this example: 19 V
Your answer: 13 V
